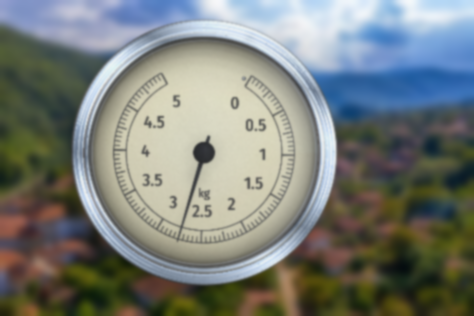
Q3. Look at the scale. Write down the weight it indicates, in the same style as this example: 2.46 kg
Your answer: 2.75 kg
